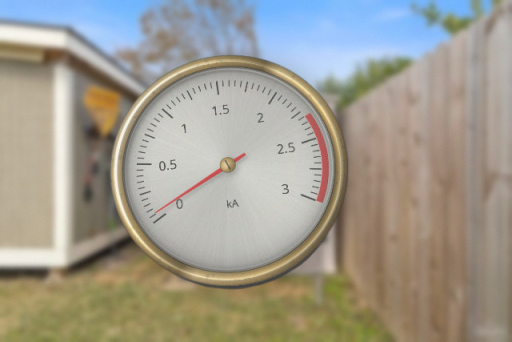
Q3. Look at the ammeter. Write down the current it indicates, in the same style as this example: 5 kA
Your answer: 0.05 kA
